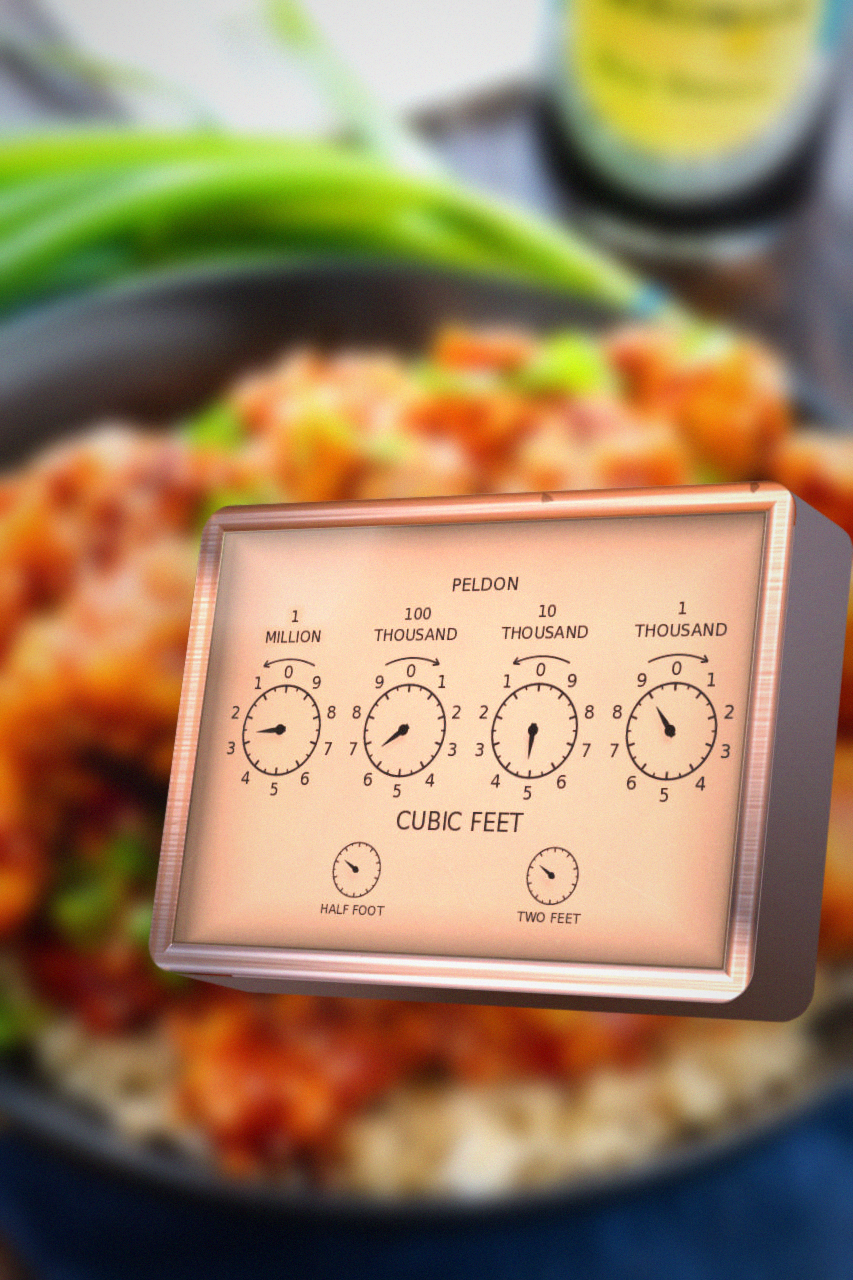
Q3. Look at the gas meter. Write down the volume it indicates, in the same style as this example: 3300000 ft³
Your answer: 264900 ft³
